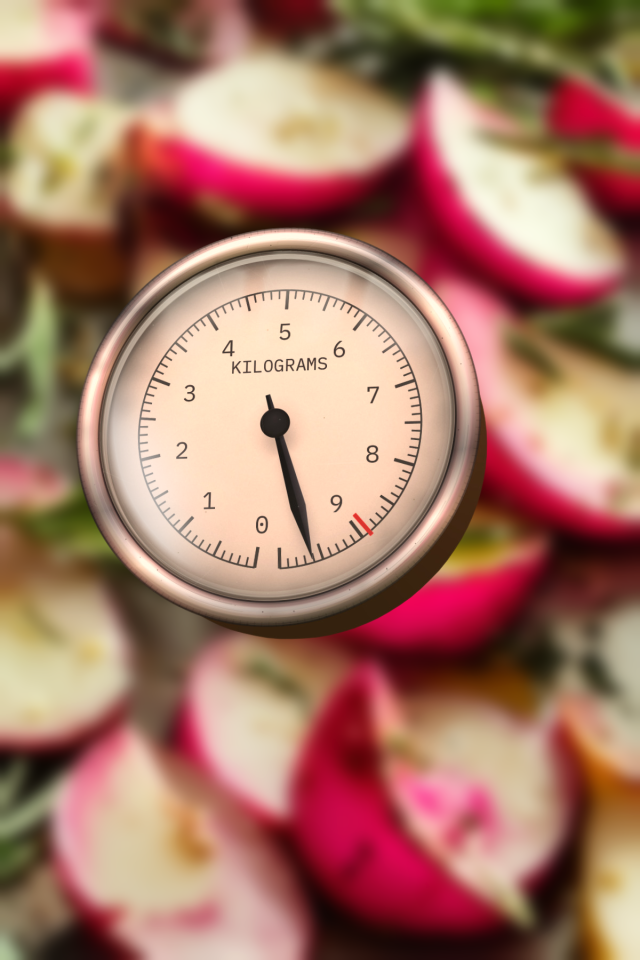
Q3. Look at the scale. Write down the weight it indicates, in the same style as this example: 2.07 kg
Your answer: 9.6 kg
